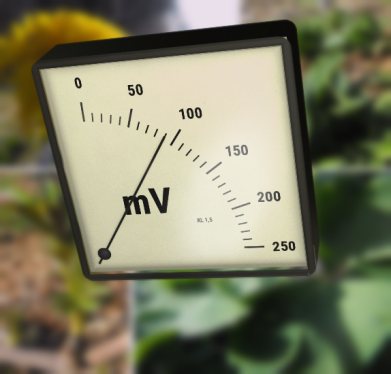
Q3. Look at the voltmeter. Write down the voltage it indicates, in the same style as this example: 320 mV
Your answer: 90 mV
